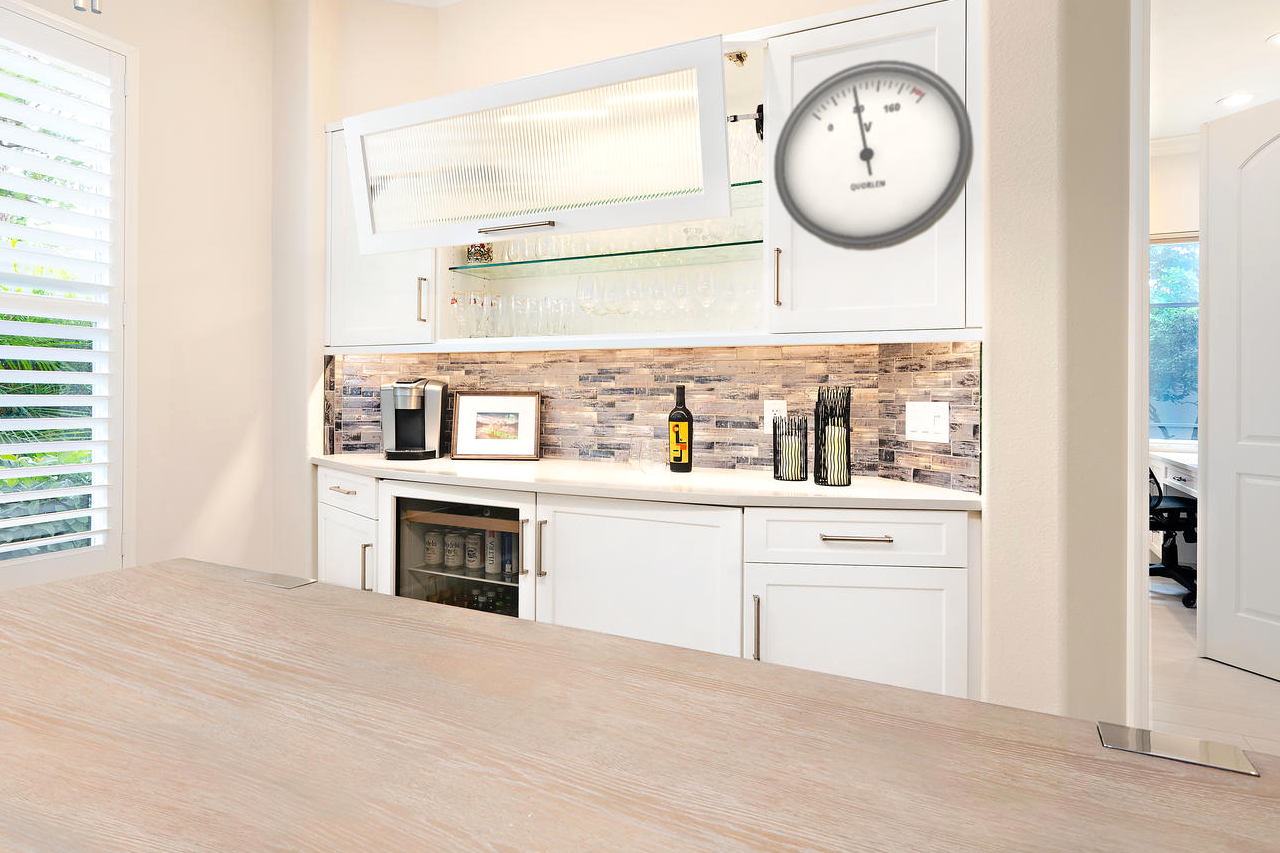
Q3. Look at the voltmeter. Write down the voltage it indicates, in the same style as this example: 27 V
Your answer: 80 V
